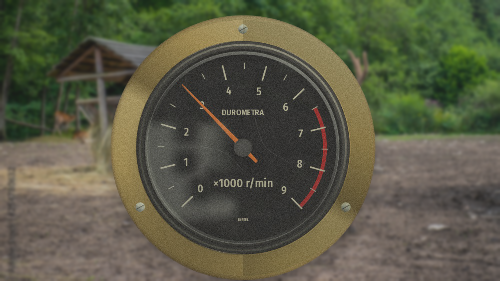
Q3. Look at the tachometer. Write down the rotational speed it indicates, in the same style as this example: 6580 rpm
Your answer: 3000 rpm
